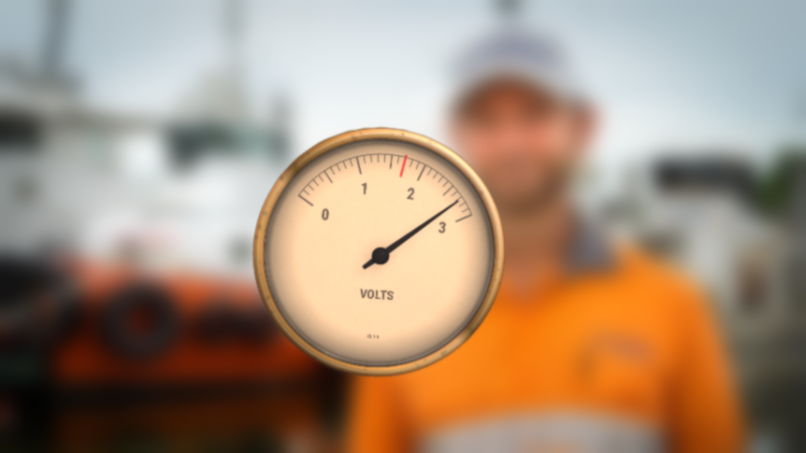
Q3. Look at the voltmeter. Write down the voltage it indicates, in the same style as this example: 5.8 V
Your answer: 2.7 V
